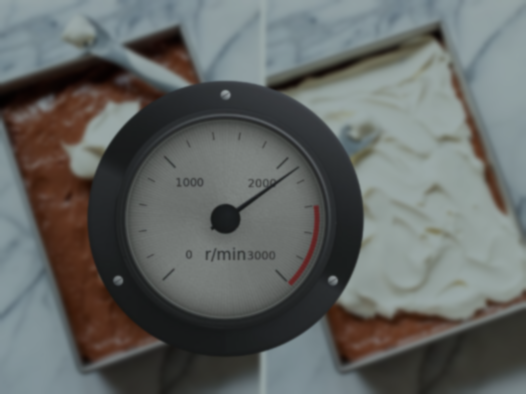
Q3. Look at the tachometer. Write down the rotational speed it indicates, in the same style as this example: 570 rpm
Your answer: 2100 rpm
